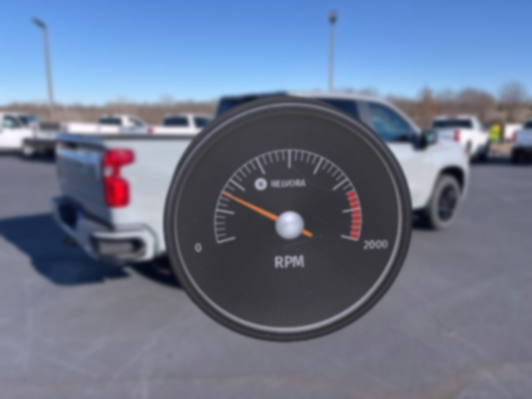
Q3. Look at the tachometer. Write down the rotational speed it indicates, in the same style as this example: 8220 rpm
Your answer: 400 rpm
